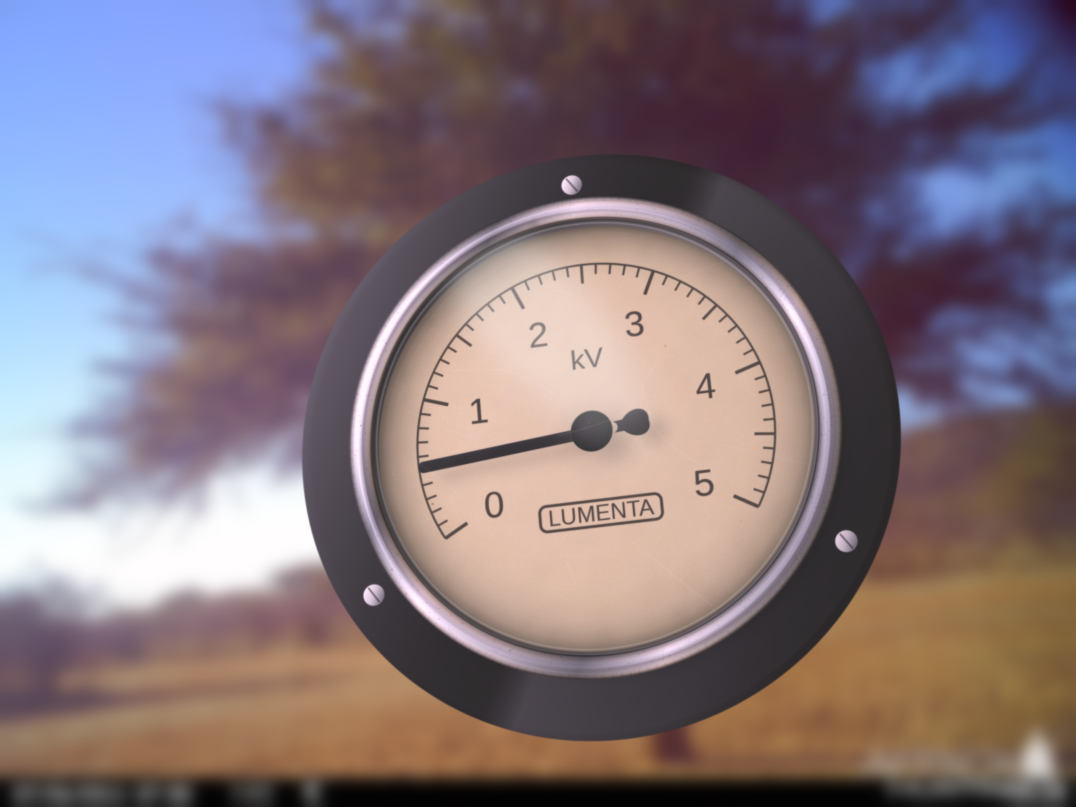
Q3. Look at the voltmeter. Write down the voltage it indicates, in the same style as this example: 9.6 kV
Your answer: 0.5 kV
